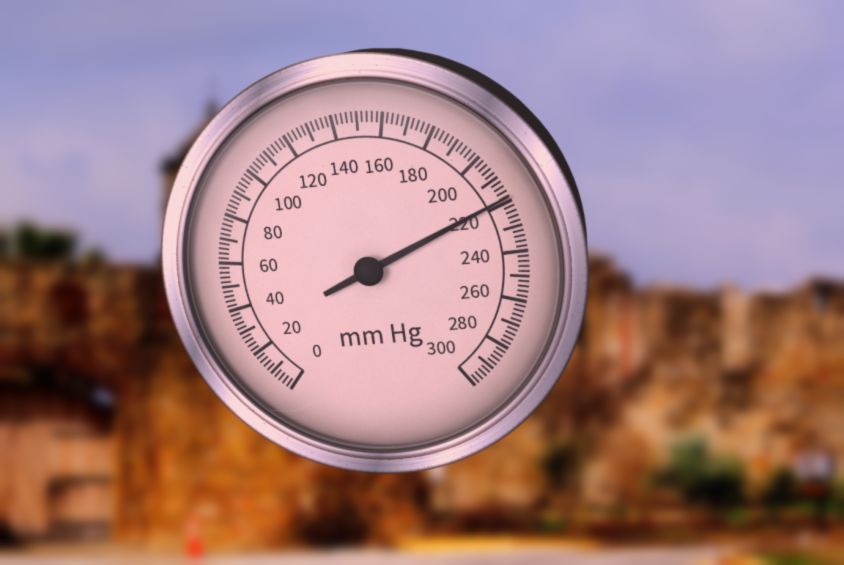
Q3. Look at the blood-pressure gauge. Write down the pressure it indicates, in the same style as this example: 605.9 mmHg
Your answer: 218 mmHg
